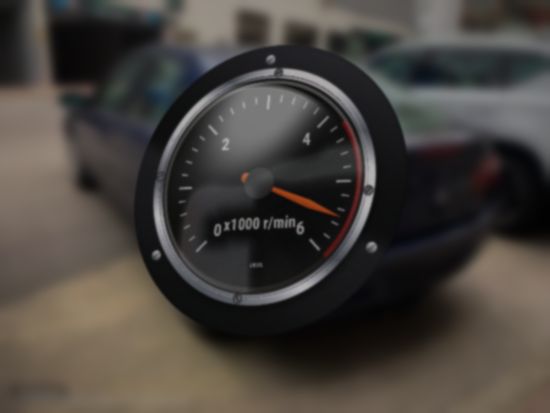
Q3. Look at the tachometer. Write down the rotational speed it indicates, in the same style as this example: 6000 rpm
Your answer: 5500 rpm
